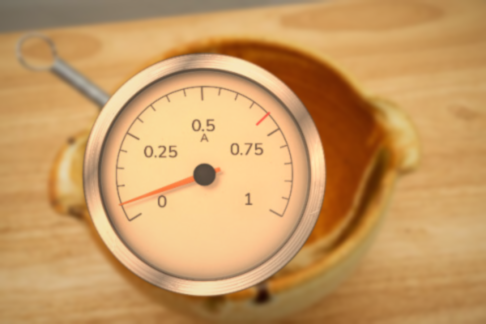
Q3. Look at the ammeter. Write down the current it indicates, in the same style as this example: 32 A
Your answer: 0.05 A
